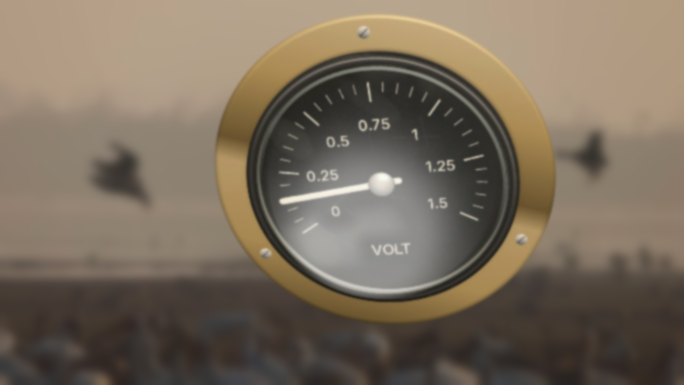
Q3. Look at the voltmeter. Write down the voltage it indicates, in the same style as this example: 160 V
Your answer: 0.15 V
